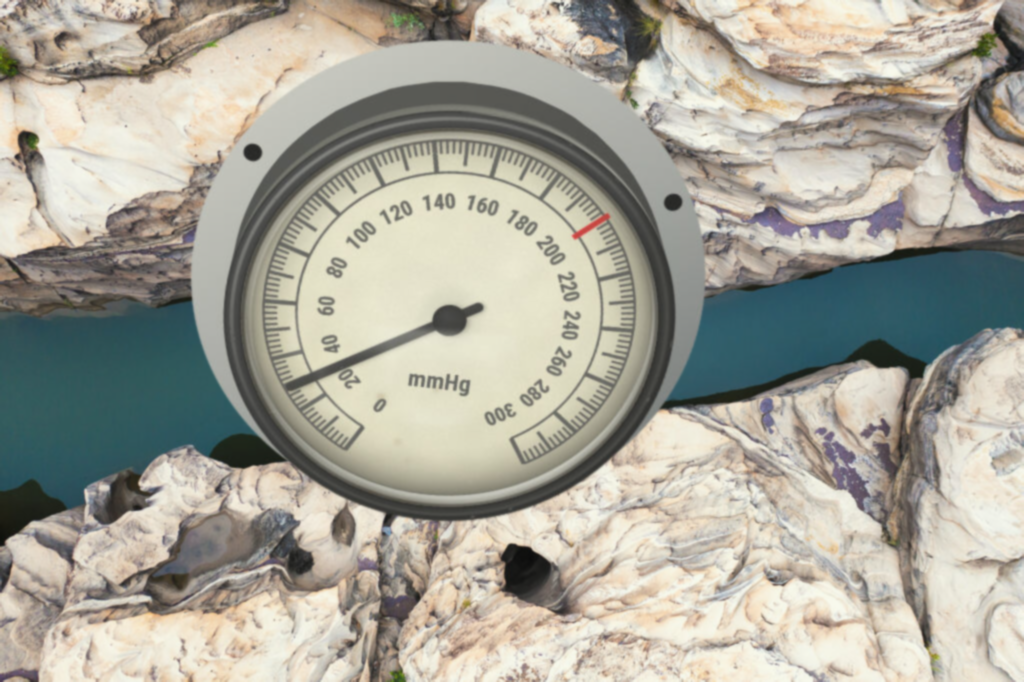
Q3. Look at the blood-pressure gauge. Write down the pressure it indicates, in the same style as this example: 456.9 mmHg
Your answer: 30 mmHg
